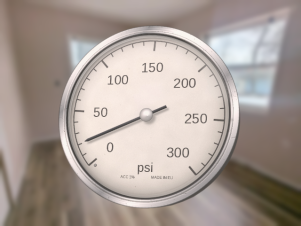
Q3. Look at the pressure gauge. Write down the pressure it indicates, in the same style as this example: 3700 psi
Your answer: 20 psi
